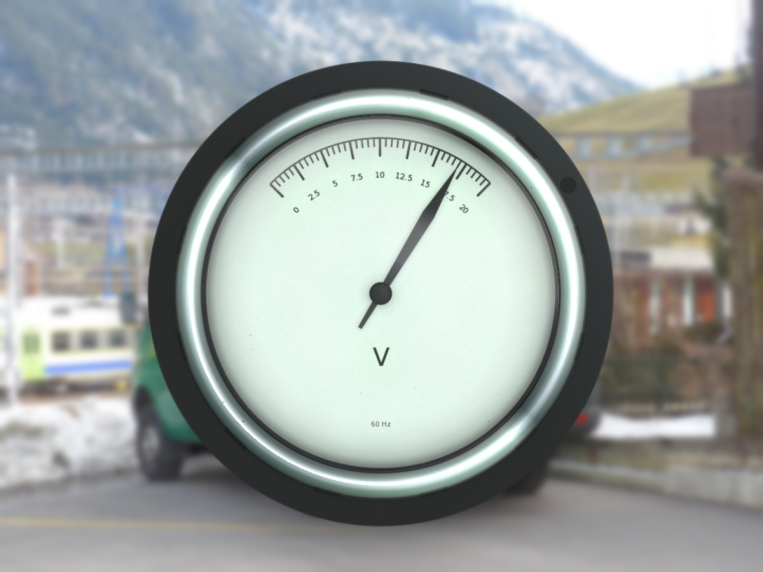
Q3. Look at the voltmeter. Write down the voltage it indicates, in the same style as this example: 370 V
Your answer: 17 V
